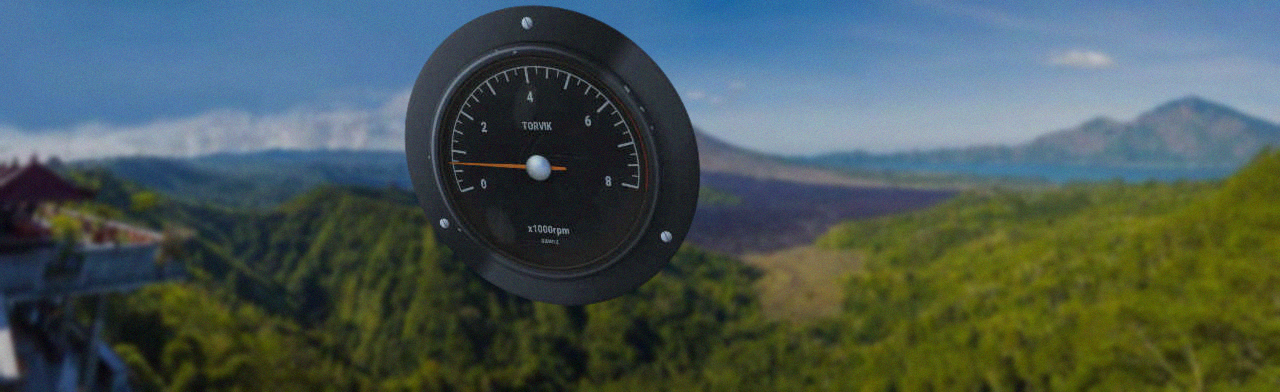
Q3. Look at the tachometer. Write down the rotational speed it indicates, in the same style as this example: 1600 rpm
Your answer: 750 rpm
